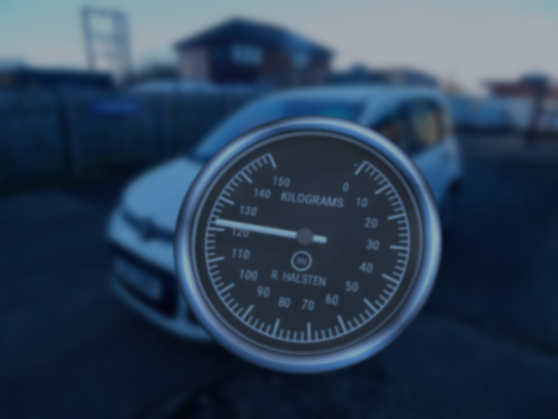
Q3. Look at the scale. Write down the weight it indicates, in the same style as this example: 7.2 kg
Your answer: 122 kg
